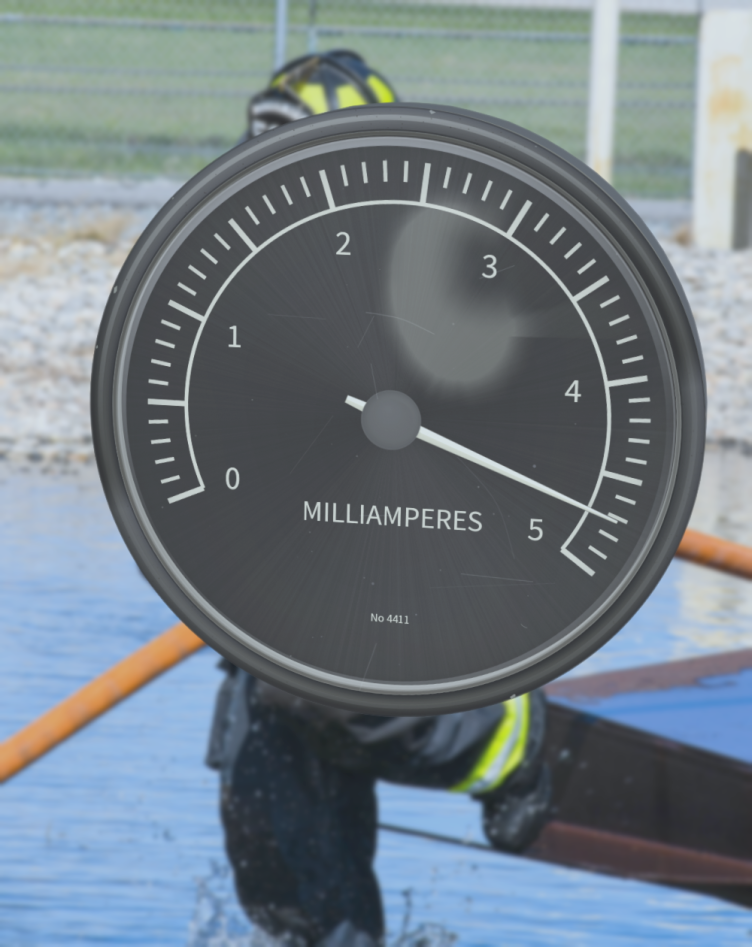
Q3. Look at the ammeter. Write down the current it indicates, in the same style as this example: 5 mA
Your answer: 4.7 mA
